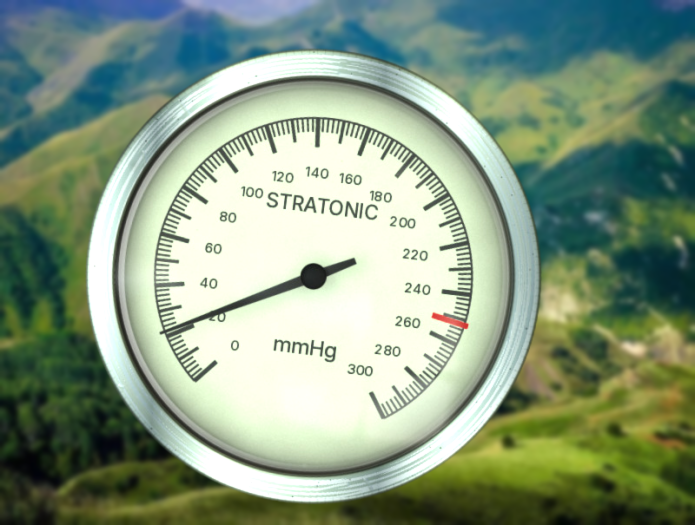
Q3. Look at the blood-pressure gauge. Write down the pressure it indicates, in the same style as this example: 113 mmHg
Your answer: 22 mmHg
